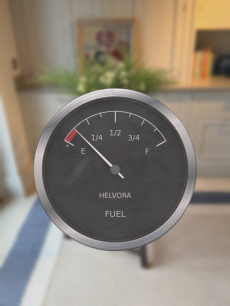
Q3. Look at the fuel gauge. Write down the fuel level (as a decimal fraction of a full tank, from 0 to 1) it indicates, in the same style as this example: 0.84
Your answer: 0.125
